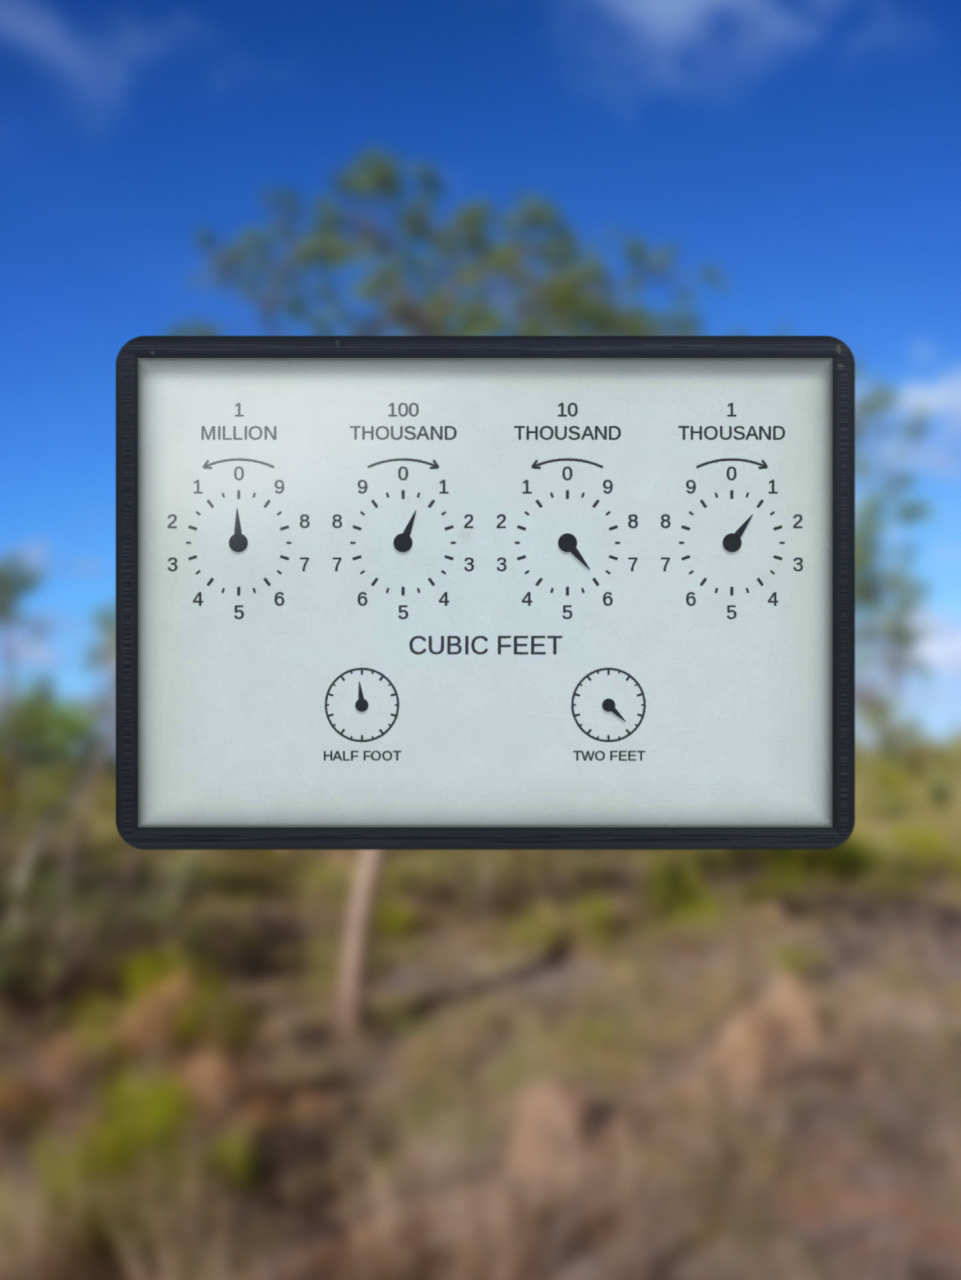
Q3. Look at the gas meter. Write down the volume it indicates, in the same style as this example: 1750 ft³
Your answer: 6100 ft³
